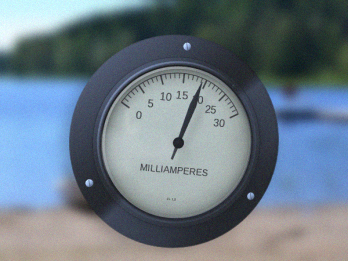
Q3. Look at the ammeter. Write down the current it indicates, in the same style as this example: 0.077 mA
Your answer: 19 mA
